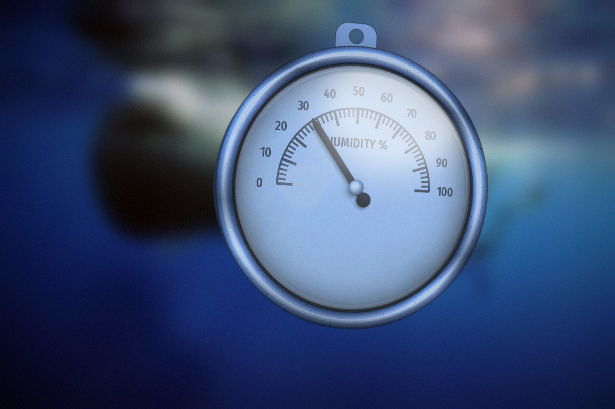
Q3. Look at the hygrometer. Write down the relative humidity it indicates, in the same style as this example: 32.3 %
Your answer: 30 %
